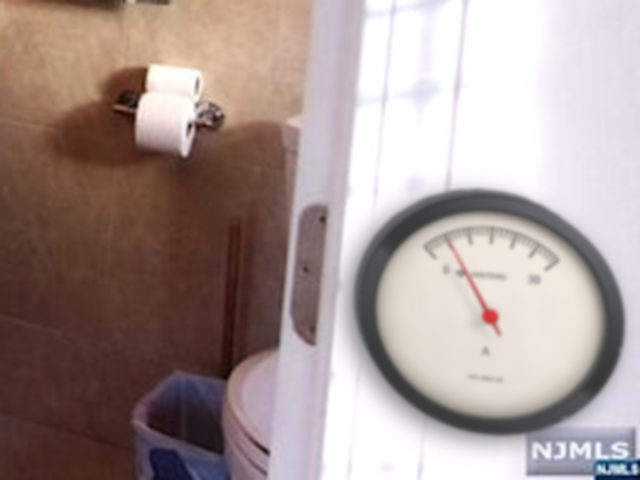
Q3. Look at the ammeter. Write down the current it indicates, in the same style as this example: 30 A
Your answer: 5 A
